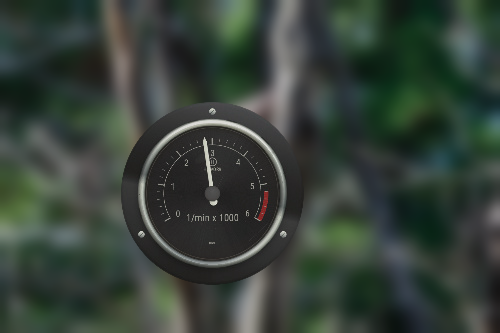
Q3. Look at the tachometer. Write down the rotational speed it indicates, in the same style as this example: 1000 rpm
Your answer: 2800 rpm
